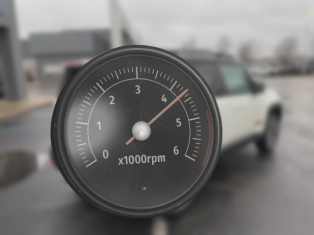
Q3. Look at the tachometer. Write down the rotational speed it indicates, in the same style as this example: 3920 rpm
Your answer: 4300 rpm
